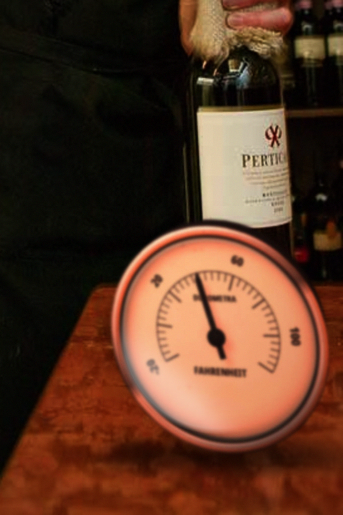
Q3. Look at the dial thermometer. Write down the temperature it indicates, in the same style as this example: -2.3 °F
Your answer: 40 °F
